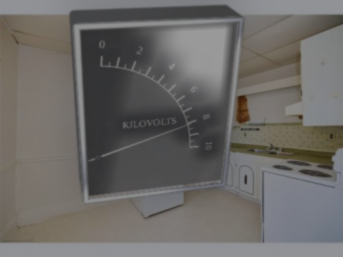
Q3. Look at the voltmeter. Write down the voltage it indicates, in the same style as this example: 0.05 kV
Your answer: 8 kV
